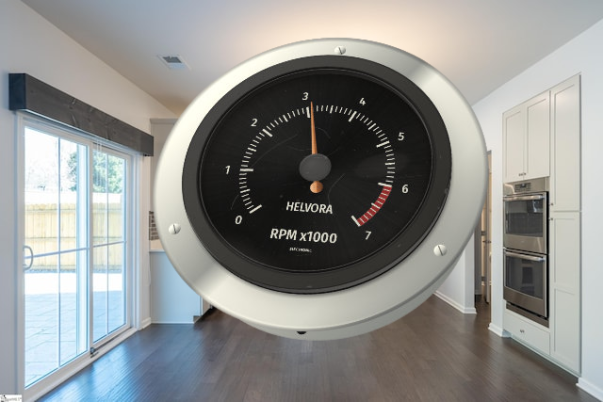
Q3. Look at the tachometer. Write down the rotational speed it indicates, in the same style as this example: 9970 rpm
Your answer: 3100 rpm
